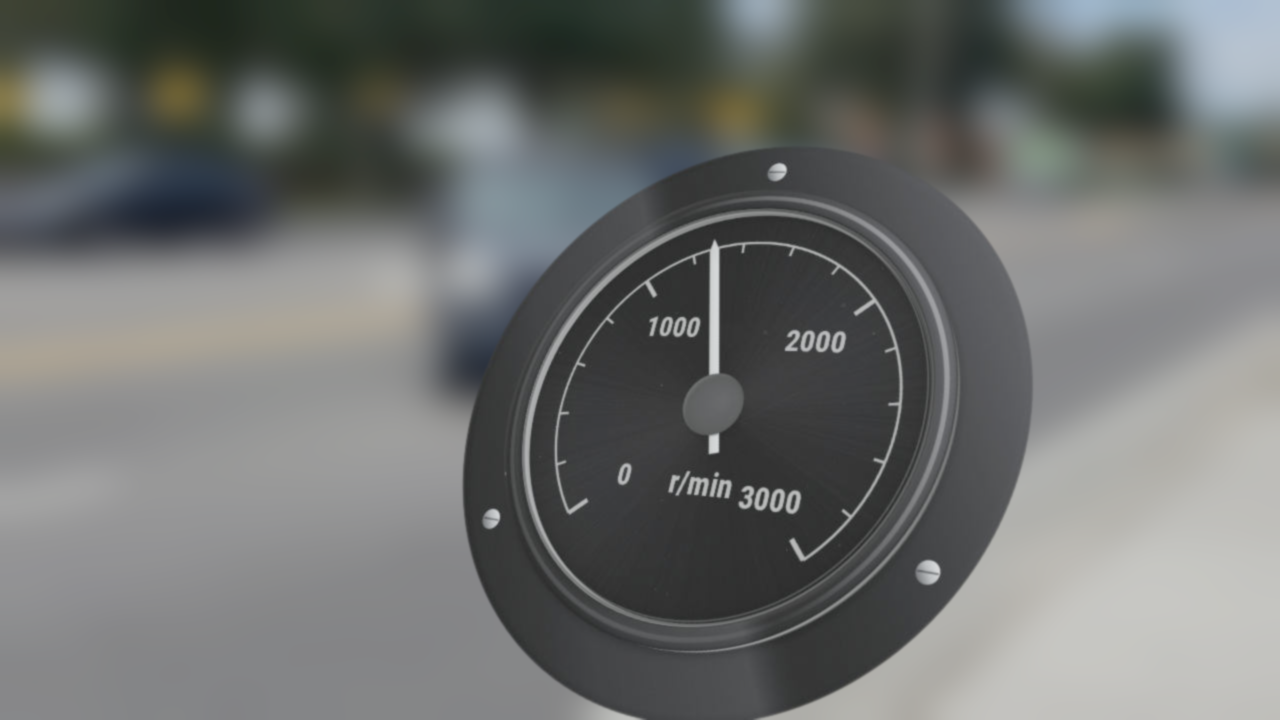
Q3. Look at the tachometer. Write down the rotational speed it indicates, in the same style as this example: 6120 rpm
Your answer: 1300 rpm
